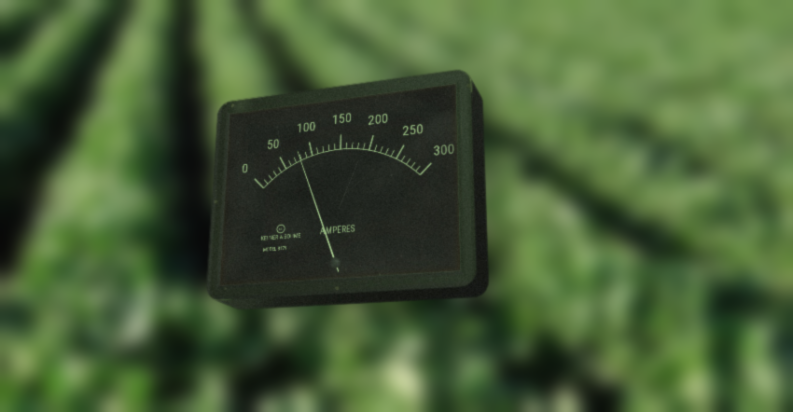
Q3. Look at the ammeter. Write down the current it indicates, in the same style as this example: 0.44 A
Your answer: 80 A
